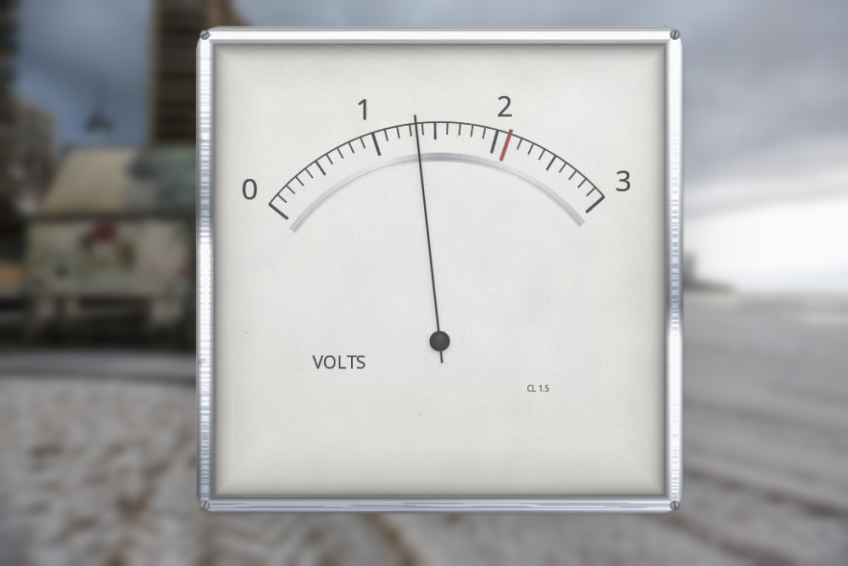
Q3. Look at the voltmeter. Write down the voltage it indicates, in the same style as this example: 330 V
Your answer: 1.35 V
